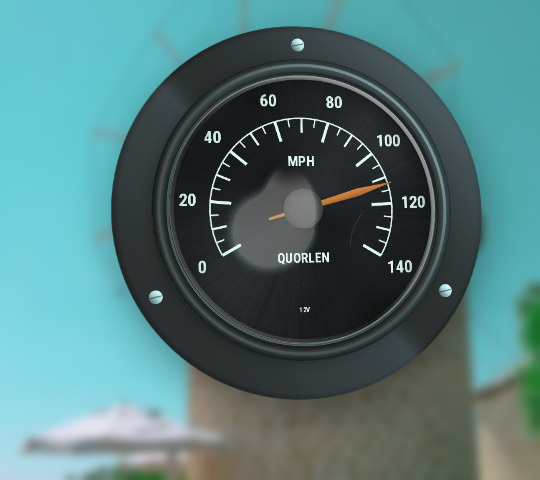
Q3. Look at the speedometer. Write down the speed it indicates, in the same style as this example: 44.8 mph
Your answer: 112.5 mph
